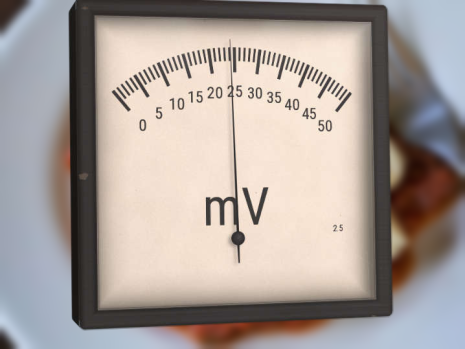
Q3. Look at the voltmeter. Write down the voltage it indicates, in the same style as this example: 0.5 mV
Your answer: 24 mV
